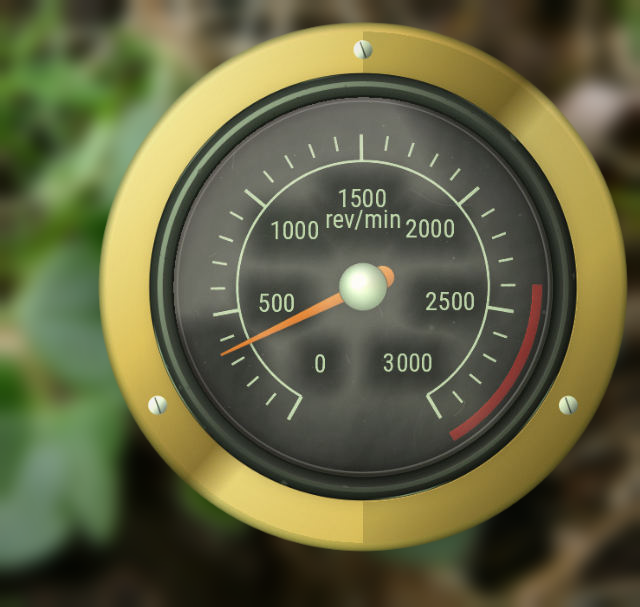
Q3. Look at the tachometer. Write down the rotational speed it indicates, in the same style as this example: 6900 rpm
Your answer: 350 rpm
